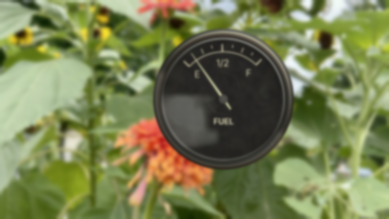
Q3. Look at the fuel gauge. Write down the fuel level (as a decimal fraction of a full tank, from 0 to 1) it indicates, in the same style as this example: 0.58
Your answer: 0.125
